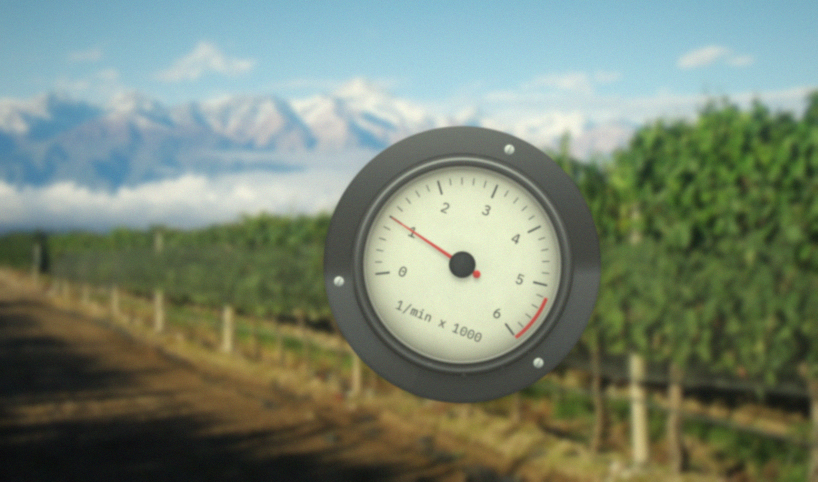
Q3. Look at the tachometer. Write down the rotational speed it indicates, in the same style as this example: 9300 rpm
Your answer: 1000 rpm
